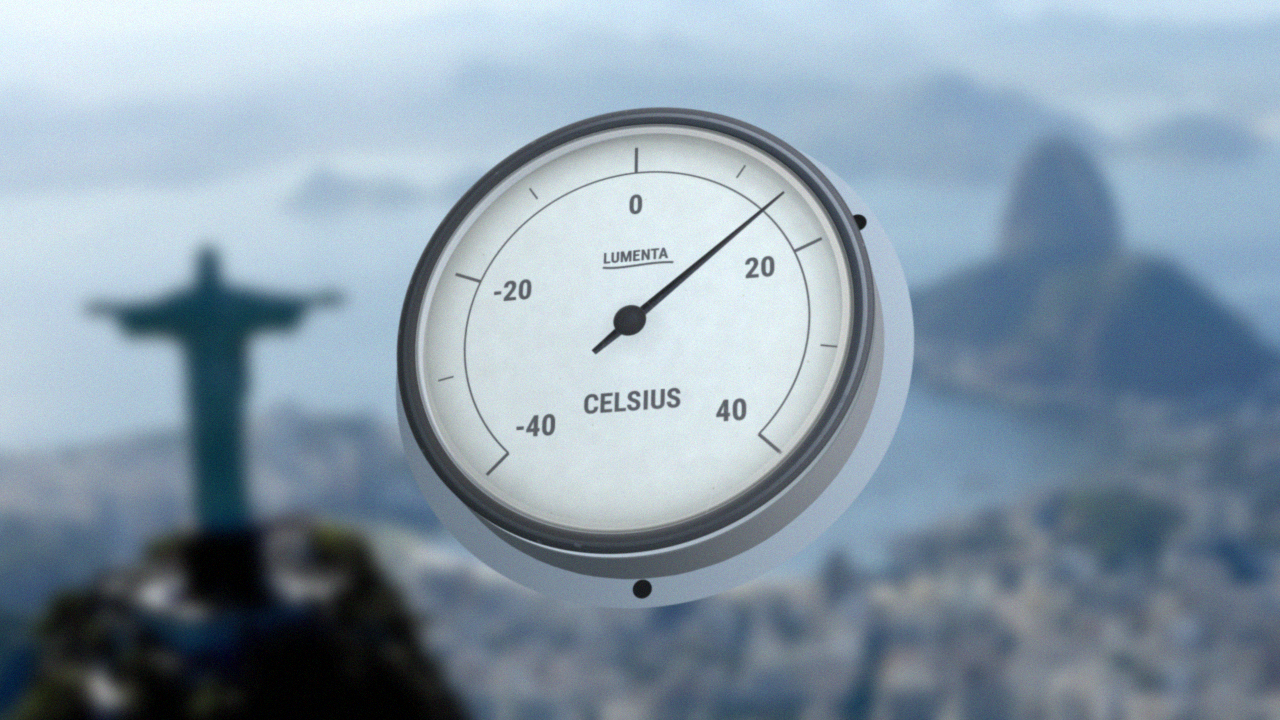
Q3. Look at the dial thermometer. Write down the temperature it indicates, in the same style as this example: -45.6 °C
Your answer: 15 °C
